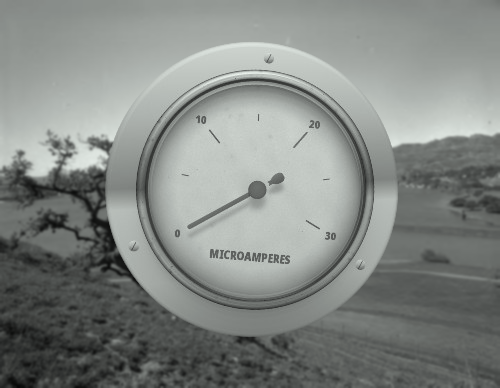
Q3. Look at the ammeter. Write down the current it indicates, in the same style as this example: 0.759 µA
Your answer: 0 µA
